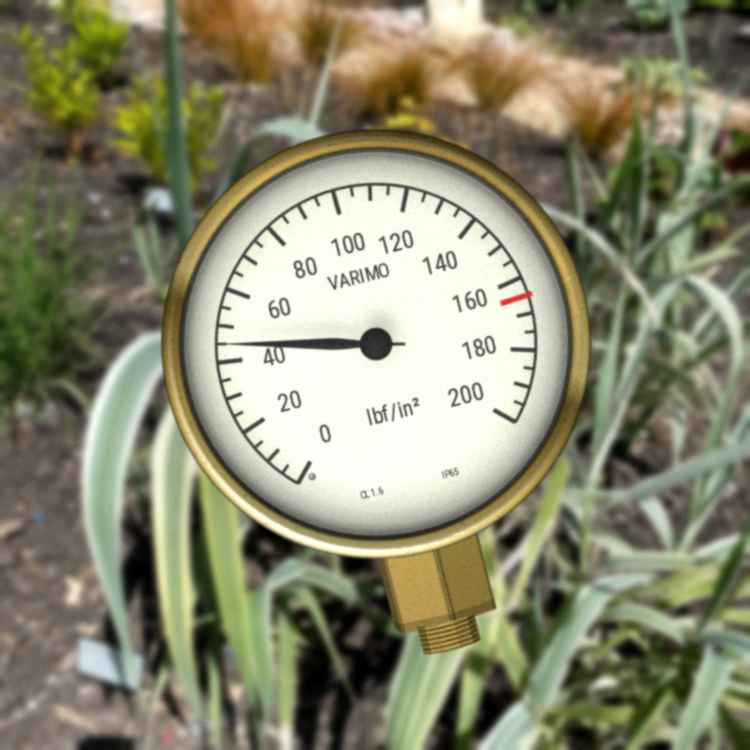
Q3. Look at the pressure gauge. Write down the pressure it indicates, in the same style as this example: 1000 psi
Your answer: 45 psi
